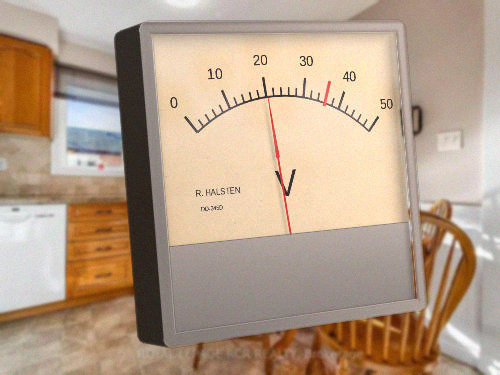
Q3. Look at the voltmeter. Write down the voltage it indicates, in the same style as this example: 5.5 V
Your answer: 20 V
